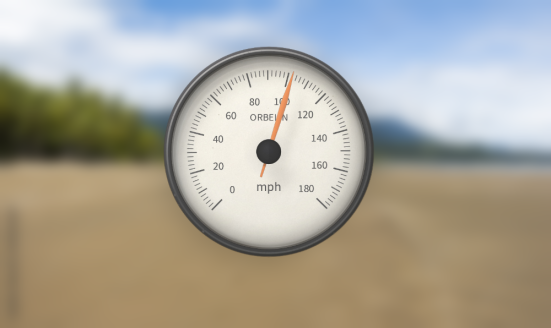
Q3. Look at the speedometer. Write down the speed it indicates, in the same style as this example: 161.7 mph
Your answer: 102 mph
